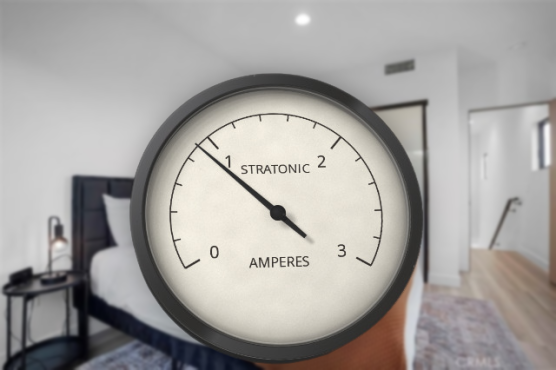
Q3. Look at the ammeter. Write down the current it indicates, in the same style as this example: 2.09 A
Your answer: 0.9 A
